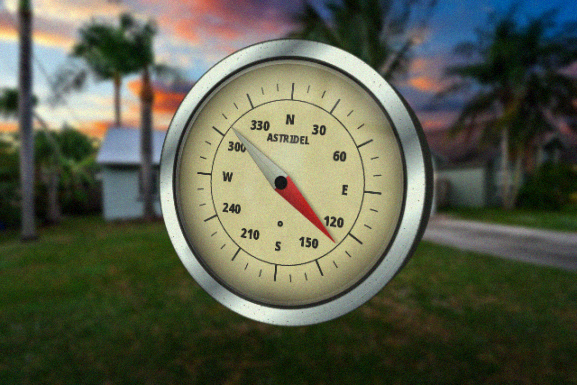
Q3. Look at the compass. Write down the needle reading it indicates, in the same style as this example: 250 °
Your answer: 130 °
